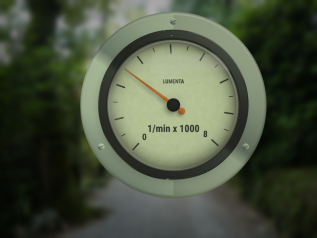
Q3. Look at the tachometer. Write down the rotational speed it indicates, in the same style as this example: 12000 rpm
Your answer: 2500 rpm
